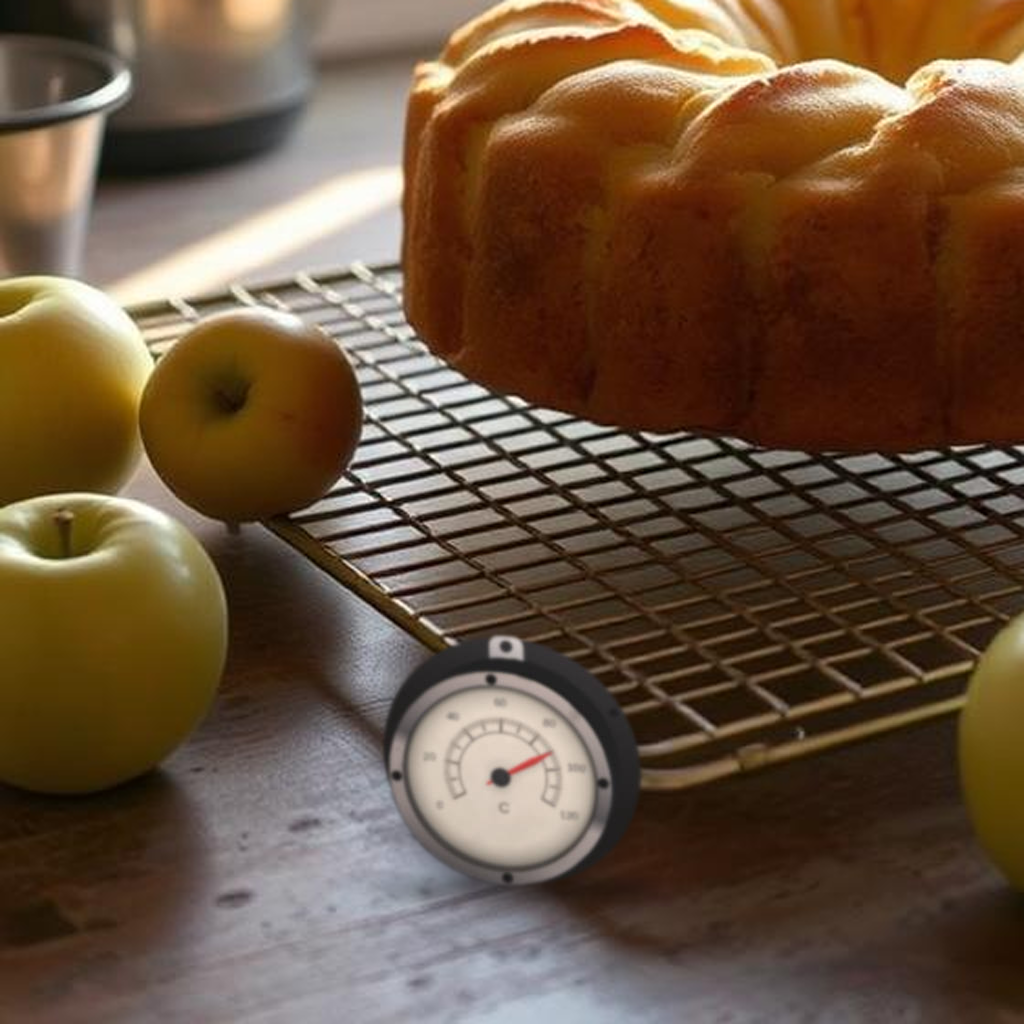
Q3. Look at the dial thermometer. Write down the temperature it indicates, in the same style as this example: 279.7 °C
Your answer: 90 °C
